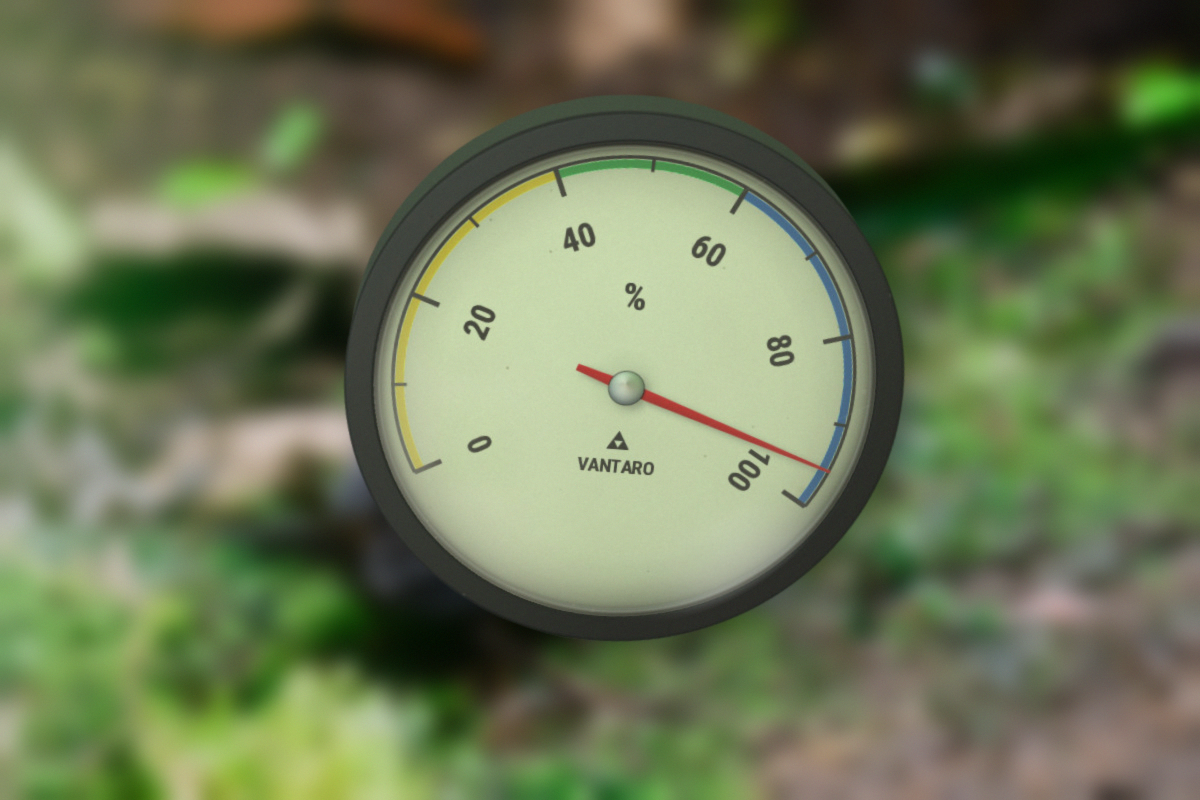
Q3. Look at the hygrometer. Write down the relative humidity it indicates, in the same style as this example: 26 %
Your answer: 95 %
